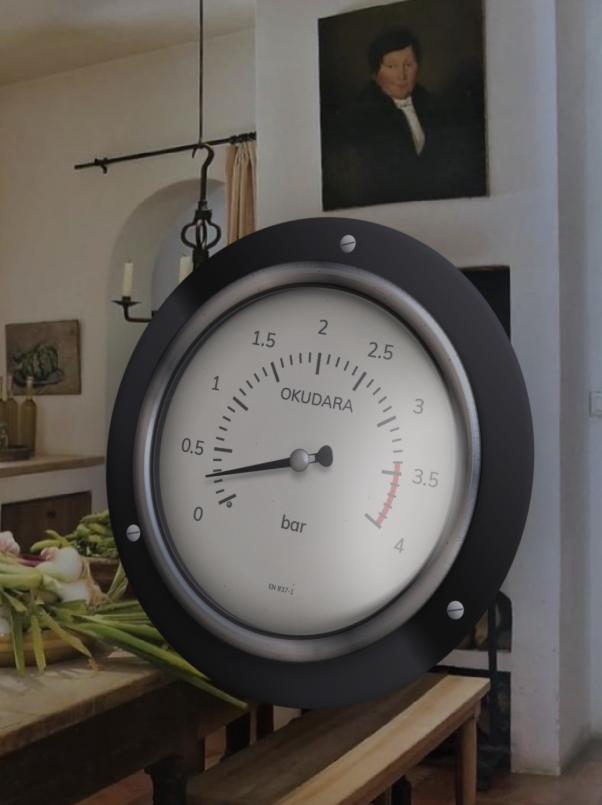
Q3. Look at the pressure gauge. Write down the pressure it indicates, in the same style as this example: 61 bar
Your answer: 0.25 bar
